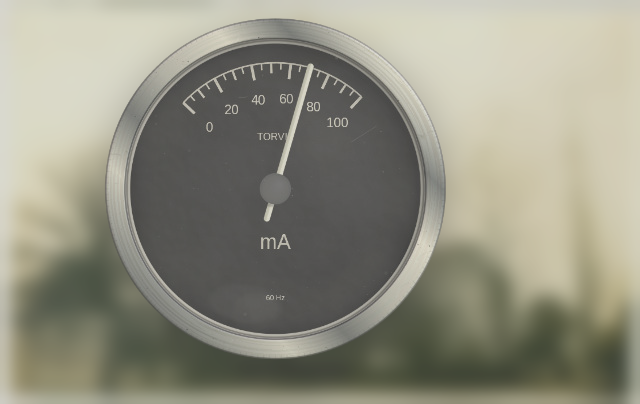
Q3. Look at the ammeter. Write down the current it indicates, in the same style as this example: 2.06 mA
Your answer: 70 mA
